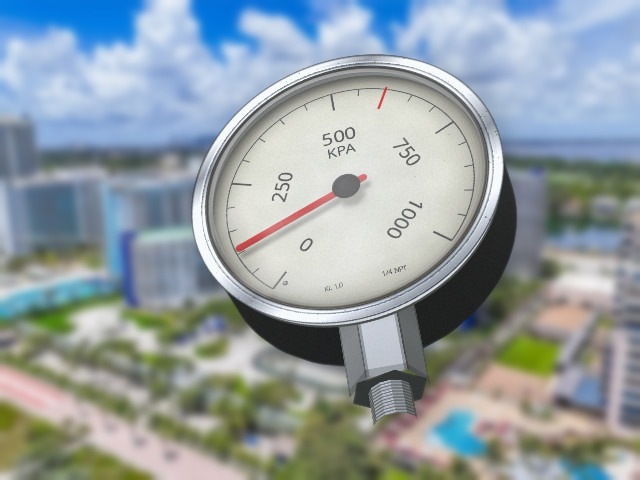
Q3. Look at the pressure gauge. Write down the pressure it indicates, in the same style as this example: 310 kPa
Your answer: 100 kPa
